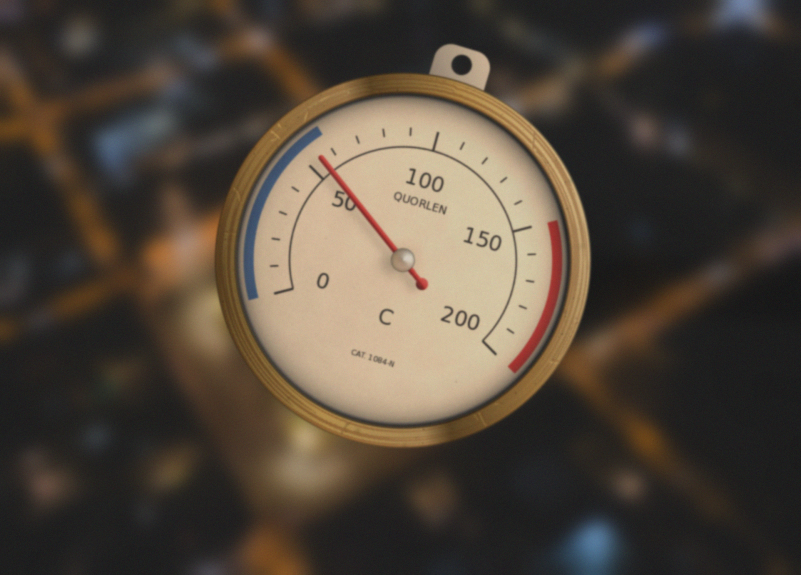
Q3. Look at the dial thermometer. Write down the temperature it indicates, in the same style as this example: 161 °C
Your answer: 55 °C
